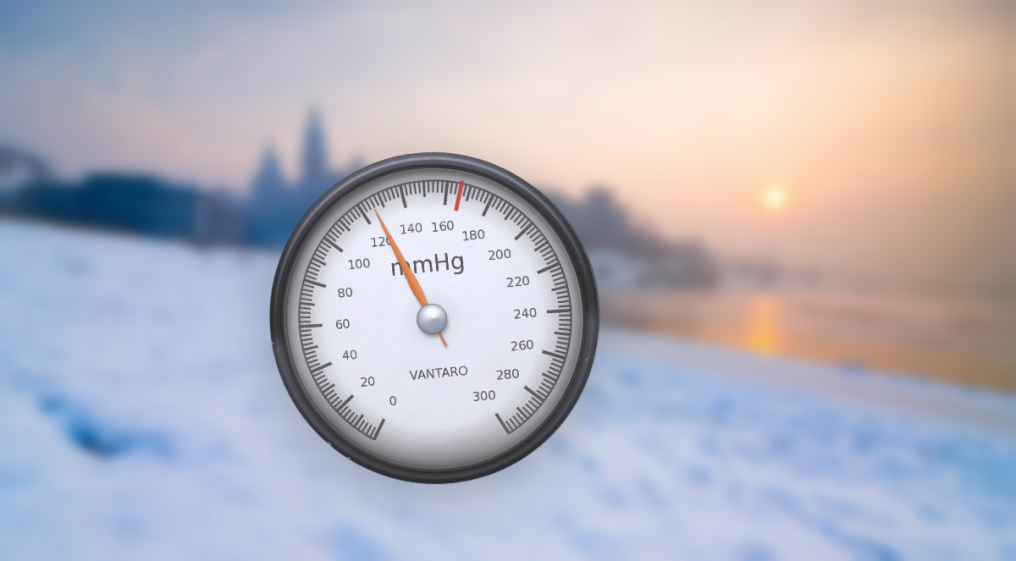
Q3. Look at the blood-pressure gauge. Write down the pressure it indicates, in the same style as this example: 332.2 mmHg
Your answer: 126 mmHg
